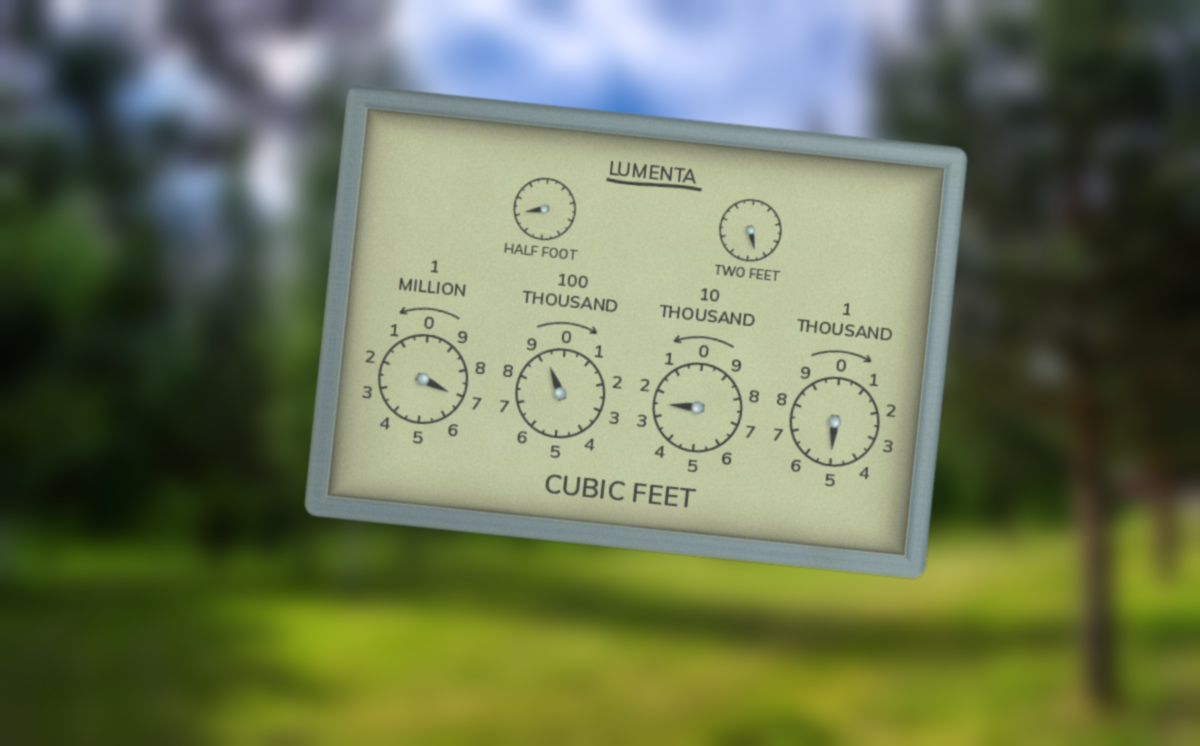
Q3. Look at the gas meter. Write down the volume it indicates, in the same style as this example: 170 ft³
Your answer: 692500 ft³
